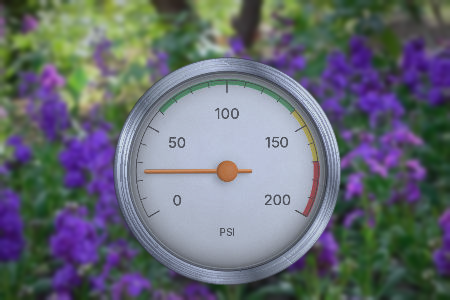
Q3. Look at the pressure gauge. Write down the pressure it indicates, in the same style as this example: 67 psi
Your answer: 25 psi
